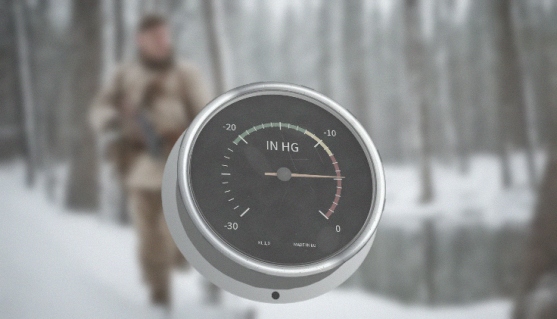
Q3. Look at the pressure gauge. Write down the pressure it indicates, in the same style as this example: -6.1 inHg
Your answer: -5 inHg
